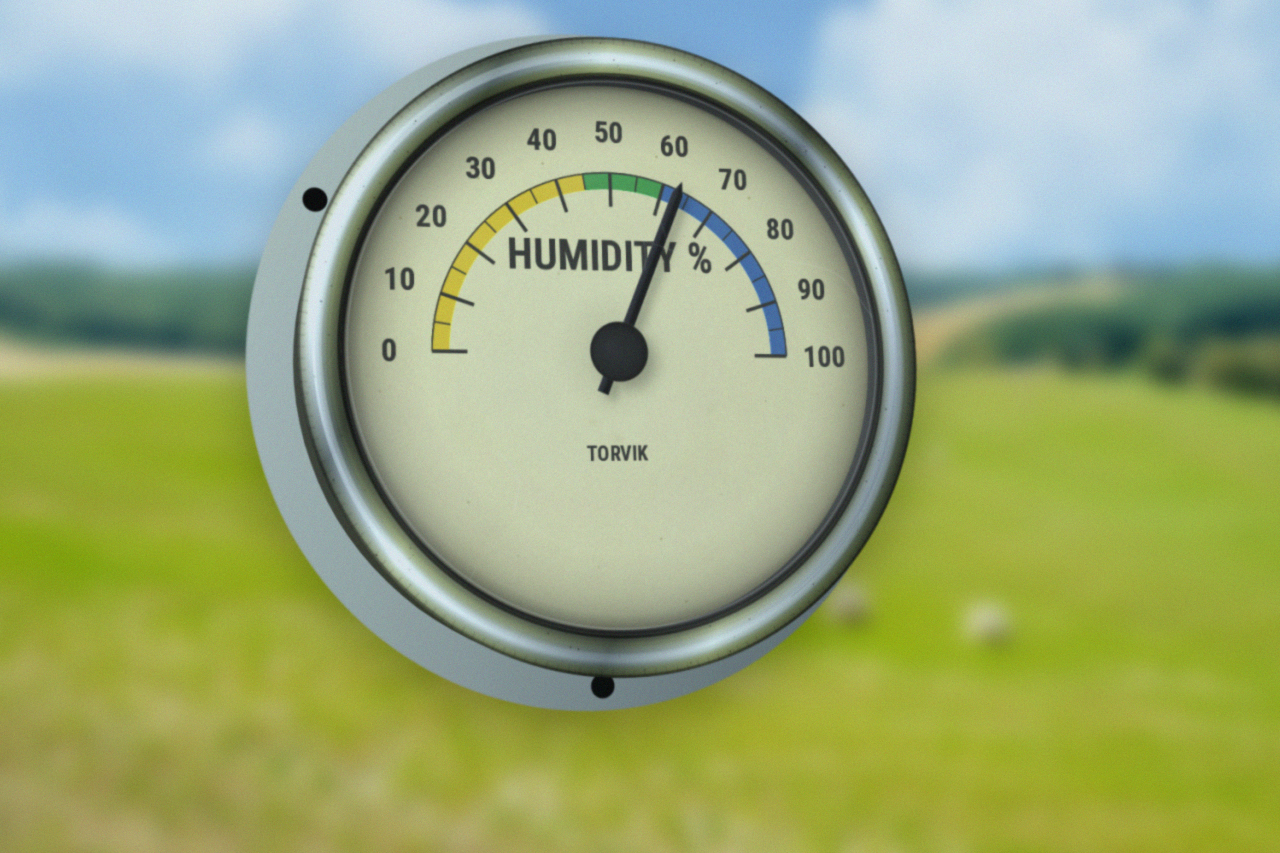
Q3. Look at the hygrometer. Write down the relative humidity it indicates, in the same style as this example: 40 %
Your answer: 62.5 %
